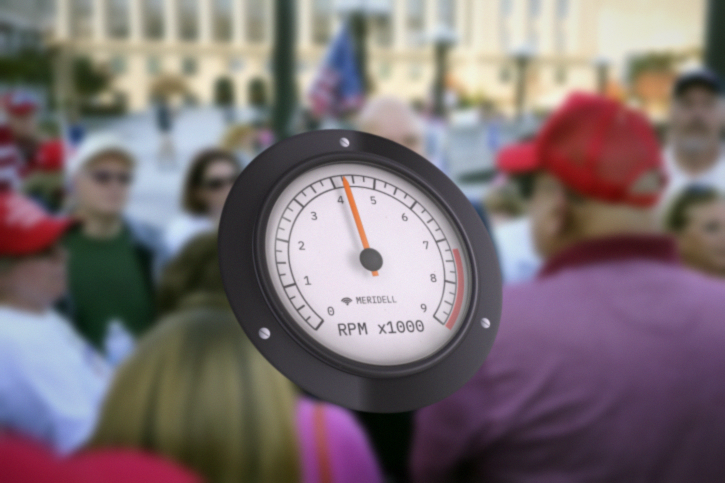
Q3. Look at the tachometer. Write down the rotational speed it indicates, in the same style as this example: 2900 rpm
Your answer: 4250 rpm
